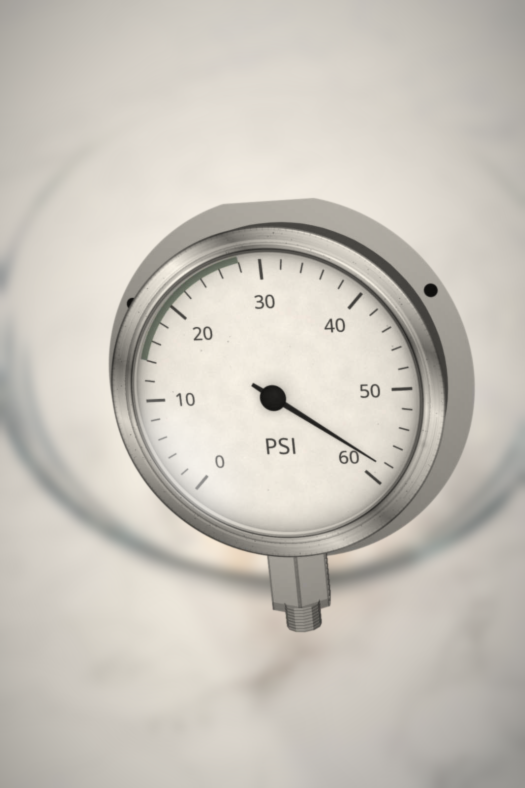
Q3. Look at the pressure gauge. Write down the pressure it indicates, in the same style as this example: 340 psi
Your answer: 58 psi
